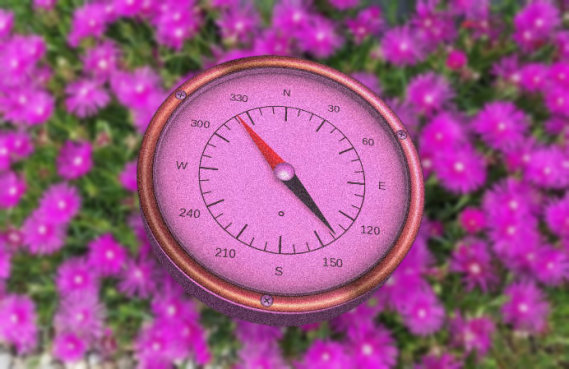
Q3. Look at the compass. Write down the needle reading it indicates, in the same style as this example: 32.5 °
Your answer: 320 °
